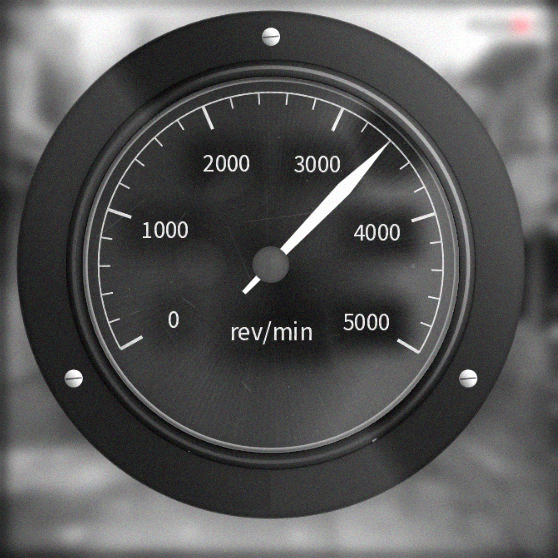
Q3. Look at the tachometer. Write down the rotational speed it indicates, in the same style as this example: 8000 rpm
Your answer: 3400 rpm
